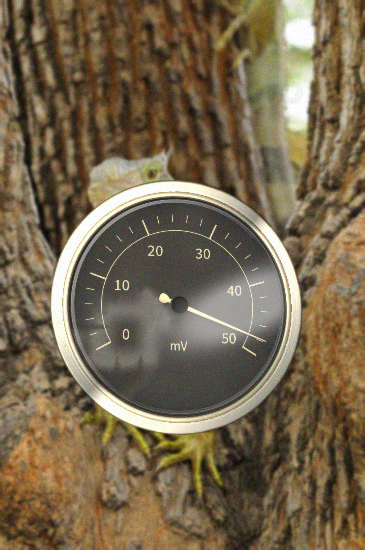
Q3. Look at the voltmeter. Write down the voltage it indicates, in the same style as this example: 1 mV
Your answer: 48 mV
